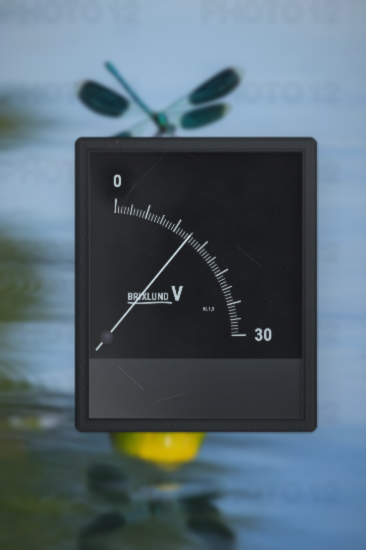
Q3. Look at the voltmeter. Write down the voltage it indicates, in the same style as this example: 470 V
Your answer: 12.5 V
